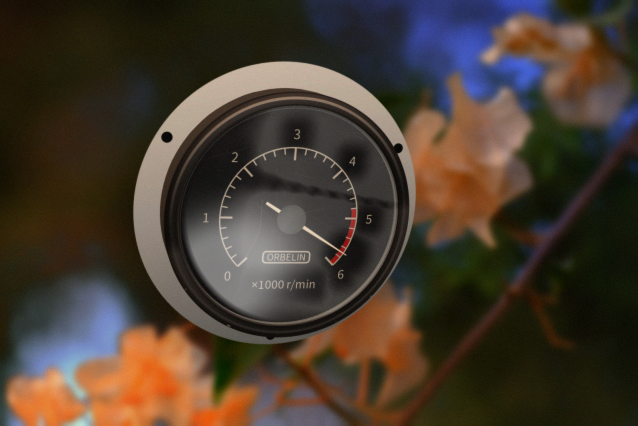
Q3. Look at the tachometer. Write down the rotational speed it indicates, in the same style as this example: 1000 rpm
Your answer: 5700 rpm
